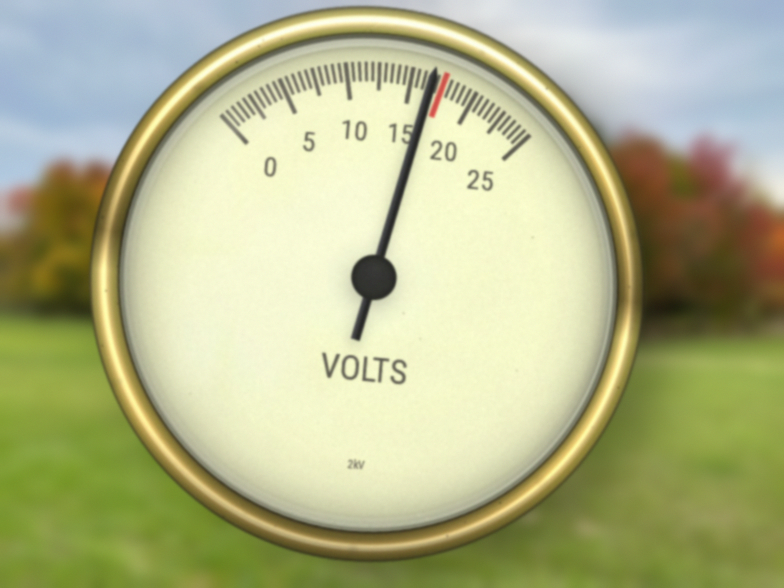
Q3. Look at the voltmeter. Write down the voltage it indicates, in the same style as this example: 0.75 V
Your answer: 16.5 V
